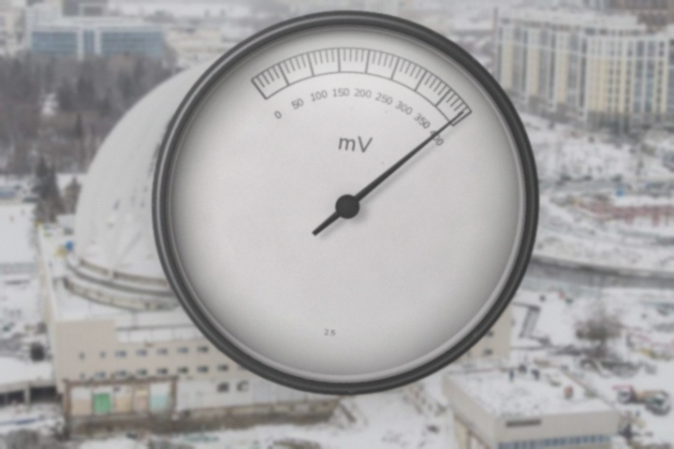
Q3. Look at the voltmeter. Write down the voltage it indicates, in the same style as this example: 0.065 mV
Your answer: 390 mV
